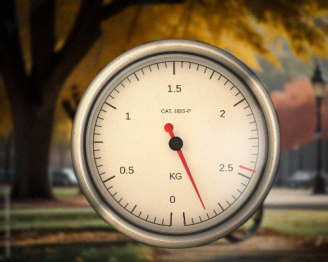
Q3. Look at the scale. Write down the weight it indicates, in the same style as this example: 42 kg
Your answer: 2.85 kg
